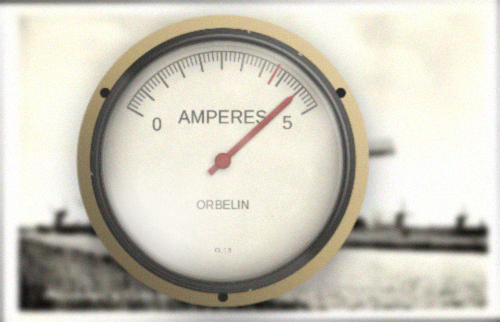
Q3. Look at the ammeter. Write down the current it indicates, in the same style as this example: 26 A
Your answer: 4.5 A
